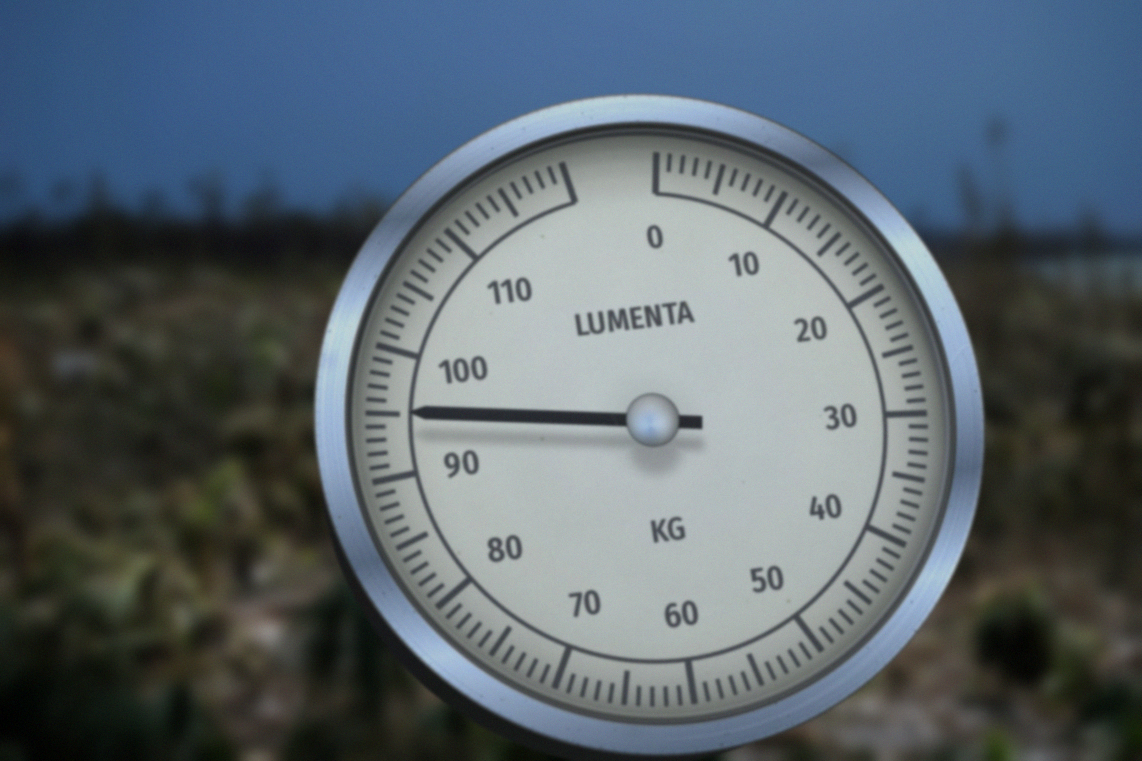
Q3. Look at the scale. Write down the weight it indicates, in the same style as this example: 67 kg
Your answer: 95 kg
